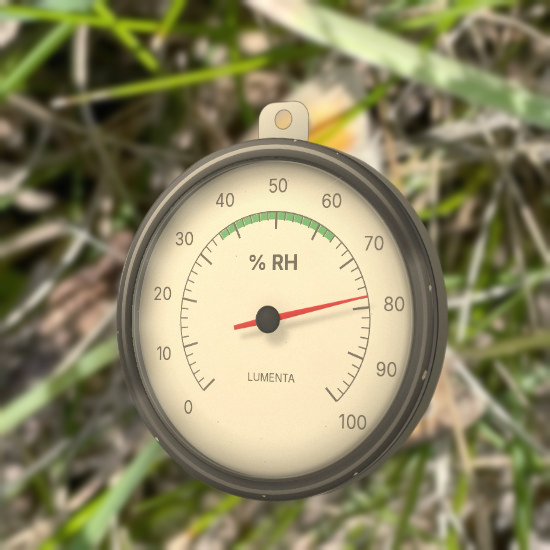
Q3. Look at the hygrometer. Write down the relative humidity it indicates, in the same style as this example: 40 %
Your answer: 78 %
